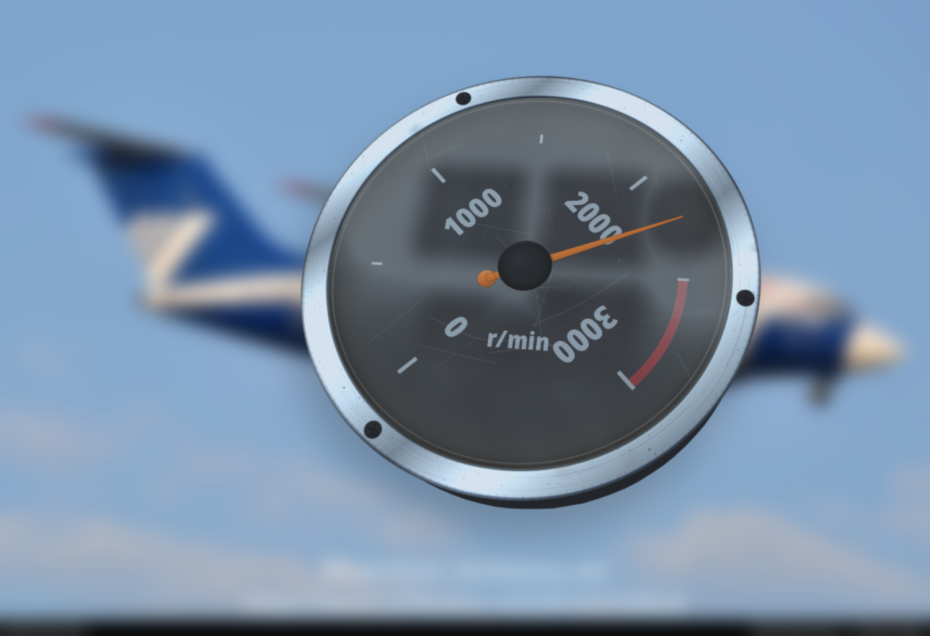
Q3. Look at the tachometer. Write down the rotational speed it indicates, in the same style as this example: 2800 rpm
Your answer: 2250 rpm
